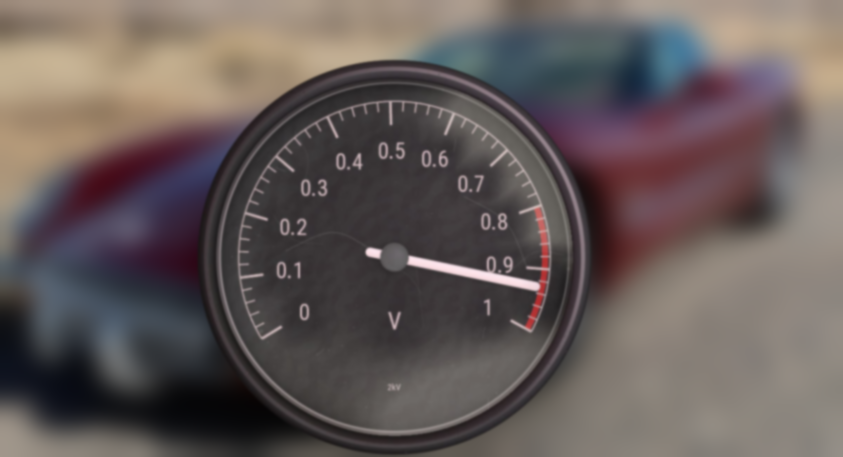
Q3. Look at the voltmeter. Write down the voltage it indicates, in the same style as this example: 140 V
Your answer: 0.93 V
